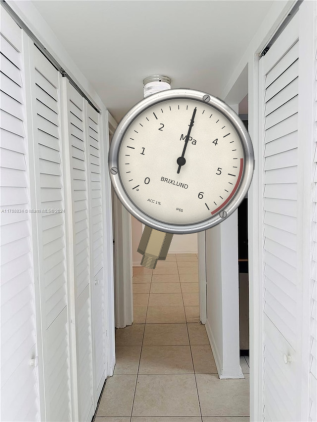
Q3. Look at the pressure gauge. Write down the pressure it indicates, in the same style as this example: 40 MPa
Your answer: 3 MPa
